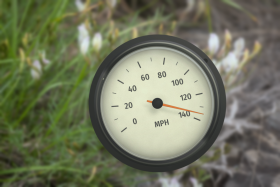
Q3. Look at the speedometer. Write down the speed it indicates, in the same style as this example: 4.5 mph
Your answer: 135 mph
